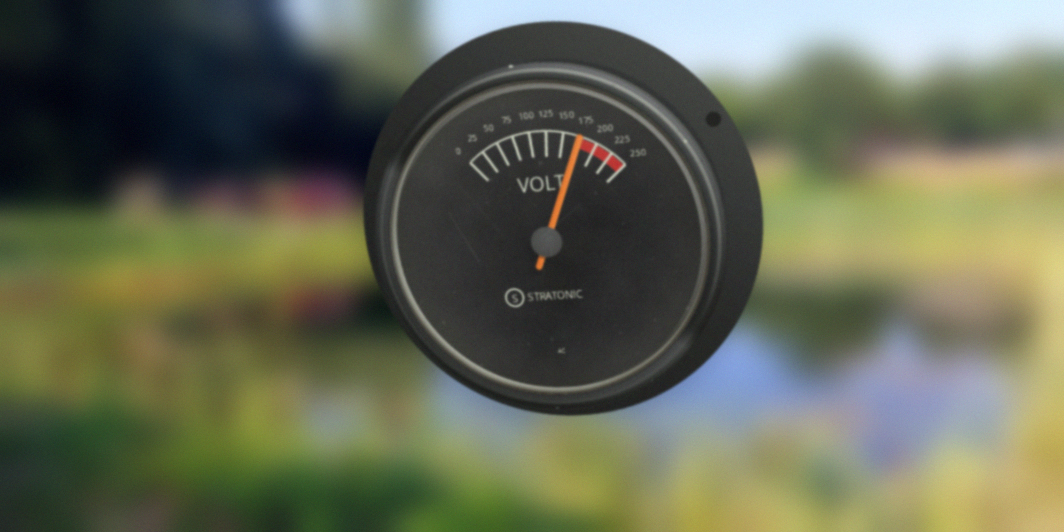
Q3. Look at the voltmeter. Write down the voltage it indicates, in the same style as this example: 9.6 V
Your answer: 175 V
